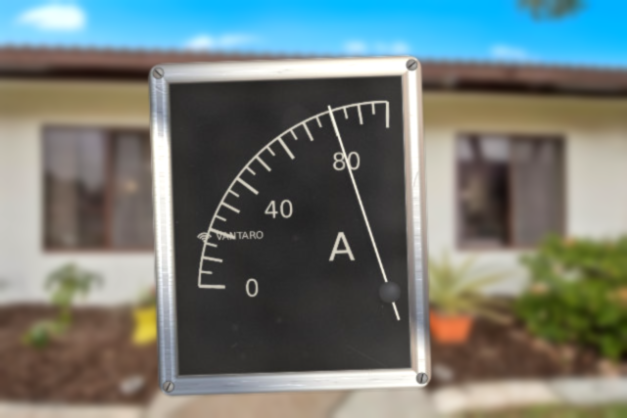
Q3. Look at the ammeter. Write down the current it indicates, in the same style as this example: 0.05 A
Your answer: 80 A
